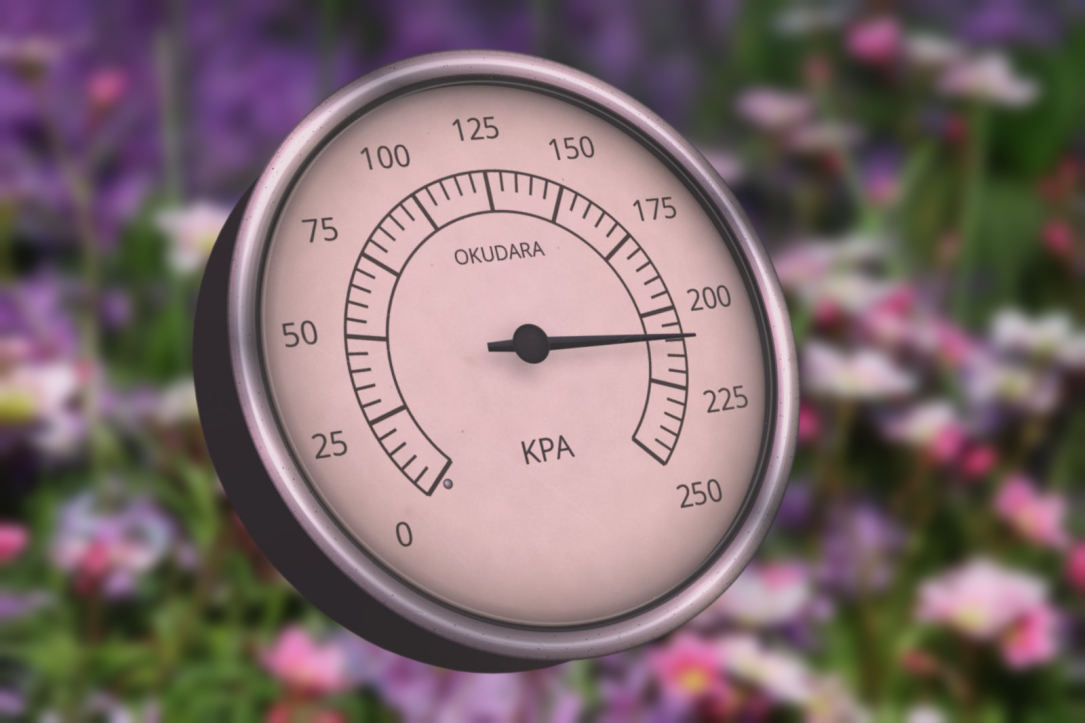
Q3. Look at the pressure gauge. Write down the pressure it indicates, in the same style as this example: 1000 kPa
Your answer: 210 kPa
